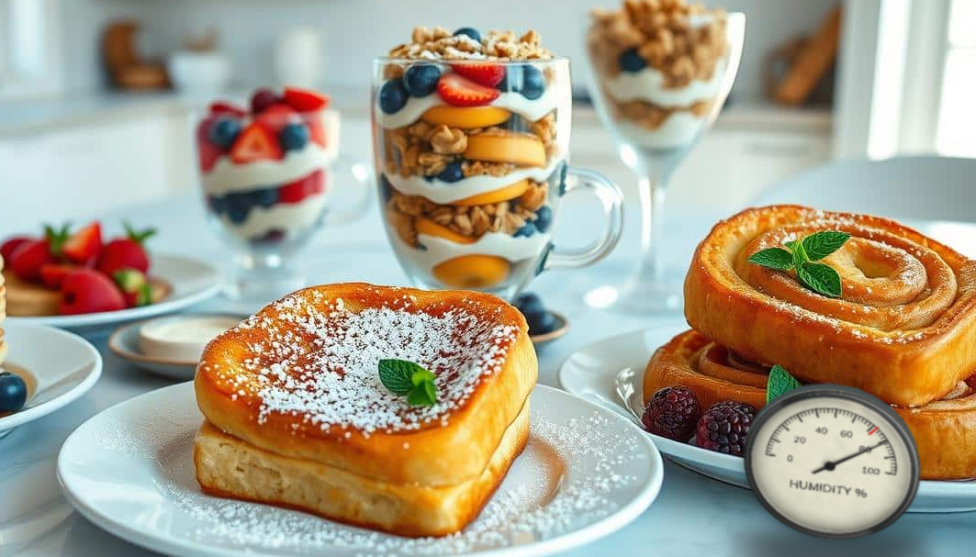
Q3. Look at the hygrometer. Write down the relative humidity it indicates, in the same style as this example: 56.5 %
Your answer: 80 %
